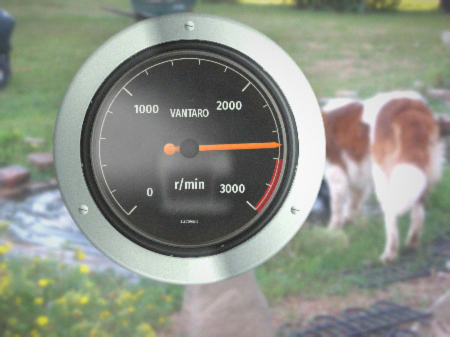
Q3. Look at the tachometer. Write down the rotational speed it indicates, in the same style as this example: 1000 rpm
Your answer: 2500 rpm
